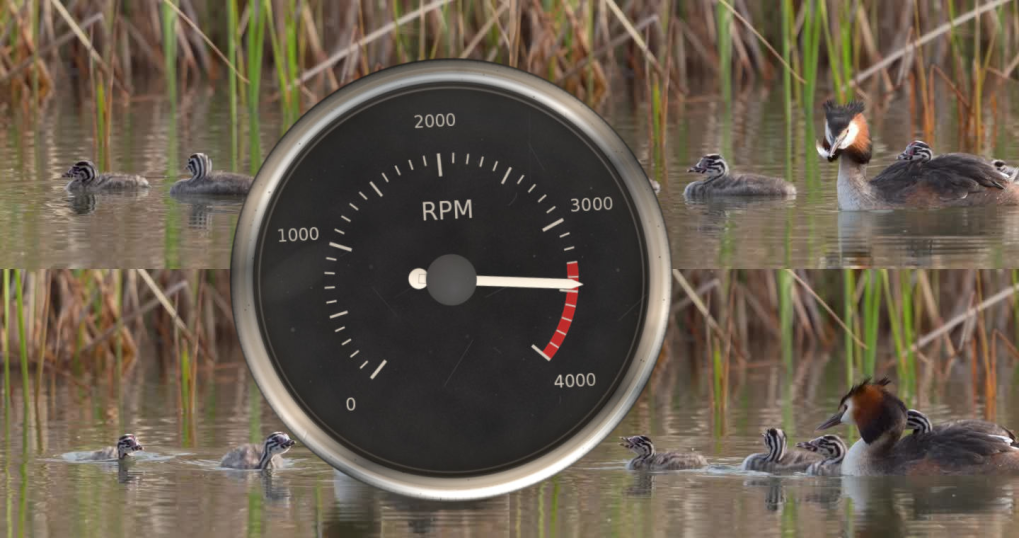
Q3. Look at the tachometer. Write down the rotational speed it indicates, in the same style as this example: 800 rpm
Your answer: 3450 rpm
